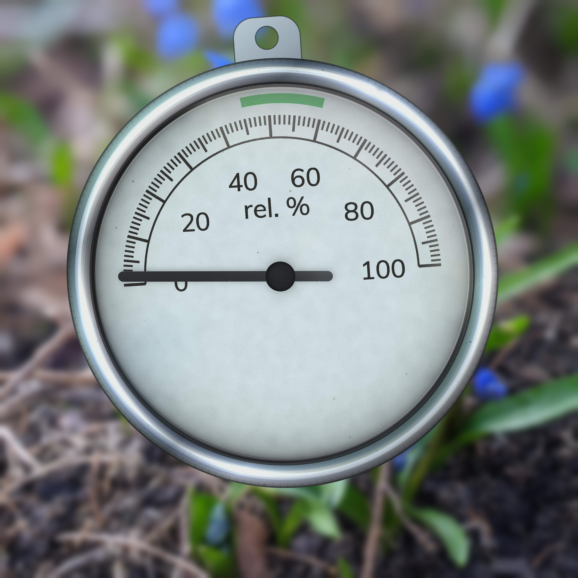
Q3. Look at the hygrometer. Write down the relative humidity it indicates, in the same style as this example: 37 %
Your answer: 2 %
